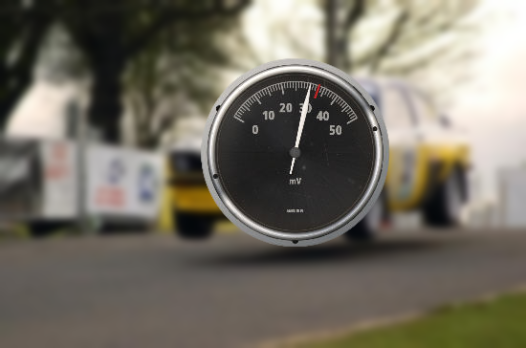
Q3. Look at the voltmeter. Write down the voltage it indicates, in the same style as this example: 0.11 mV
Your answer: 30 mV
